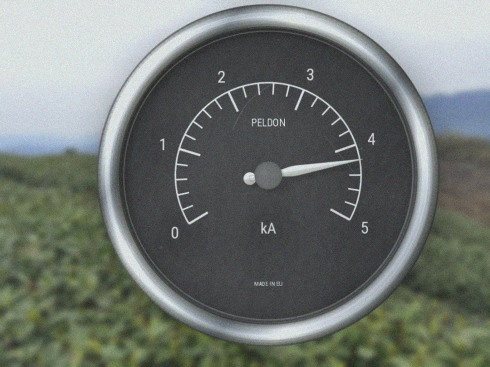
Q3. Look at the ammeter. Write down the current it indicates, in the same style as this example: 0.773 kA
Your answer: 4.2 kA
